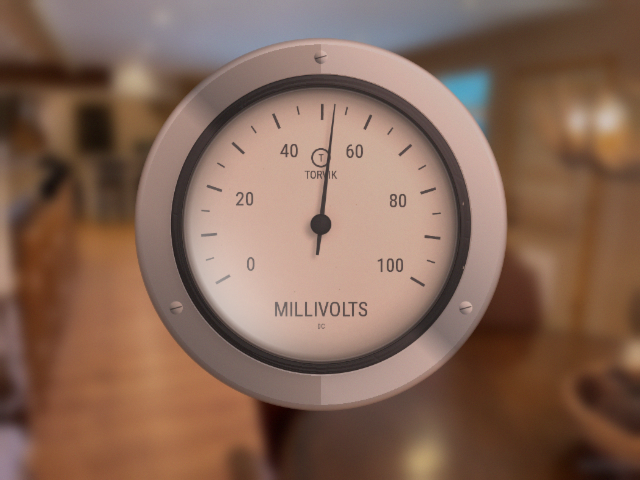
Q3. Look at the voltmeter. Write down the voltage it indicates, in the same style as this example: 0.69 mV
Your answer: 52.5 mV
